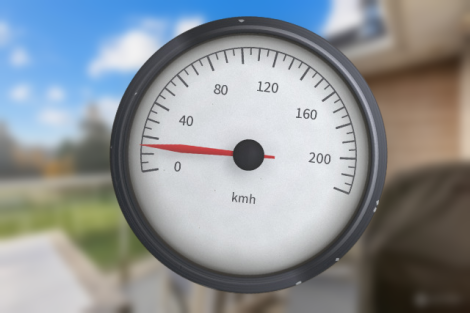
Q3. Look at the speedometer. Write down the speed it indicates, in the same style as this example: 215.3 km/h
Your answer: 15 km/h
